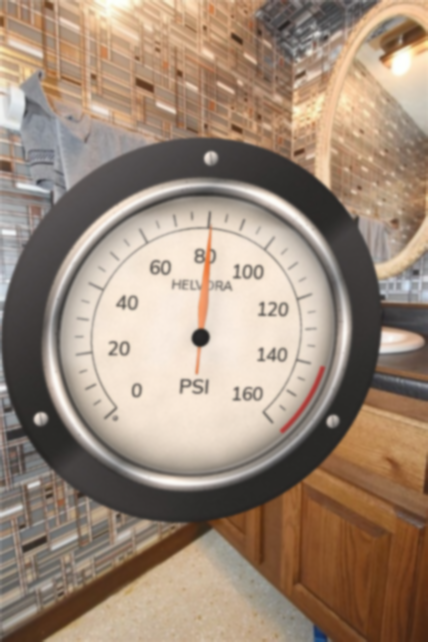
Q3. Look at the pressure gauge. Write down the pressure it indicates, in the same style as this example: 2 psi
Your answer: 80 psi
